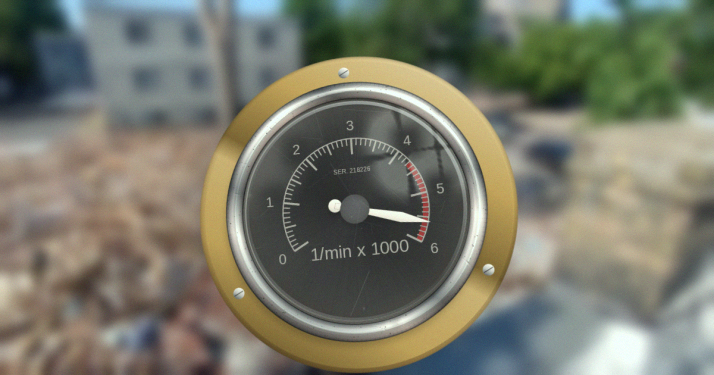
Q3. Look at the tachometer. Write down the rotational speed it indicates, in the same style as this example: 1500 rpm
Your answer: 5600 rpm
